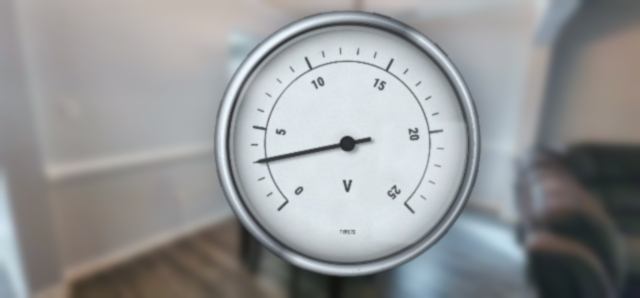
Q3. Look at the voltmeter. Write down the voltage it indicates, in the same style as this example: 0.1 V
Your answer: 3 V
